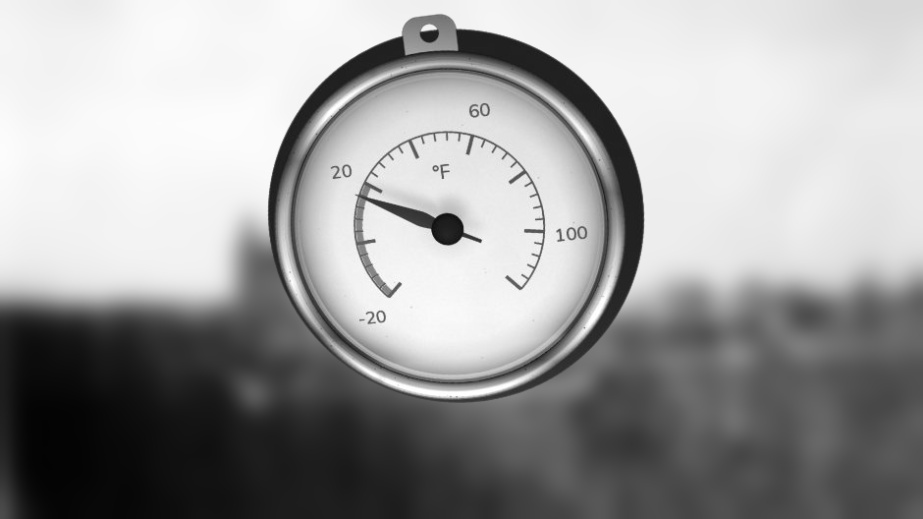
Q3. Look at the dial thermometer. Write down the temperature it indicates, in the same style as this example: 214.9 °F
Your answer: 16 °F
